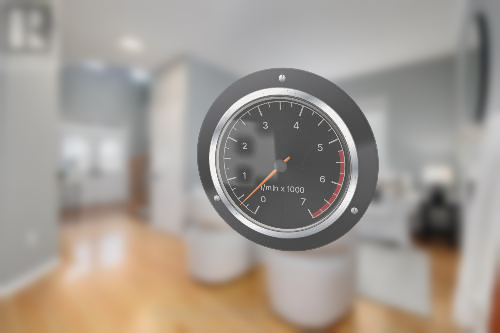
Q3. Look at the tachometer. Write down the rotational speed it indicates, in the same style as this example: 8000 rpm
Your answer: 375 rpm
